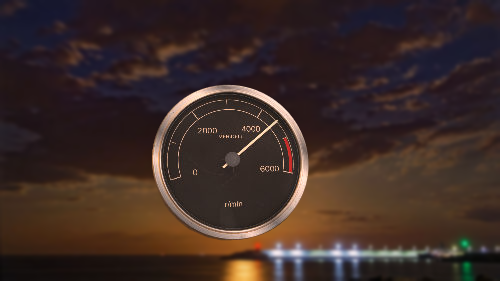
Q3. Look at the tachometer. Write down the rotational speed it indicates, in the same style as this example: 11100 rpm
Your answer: 4500 rpm
